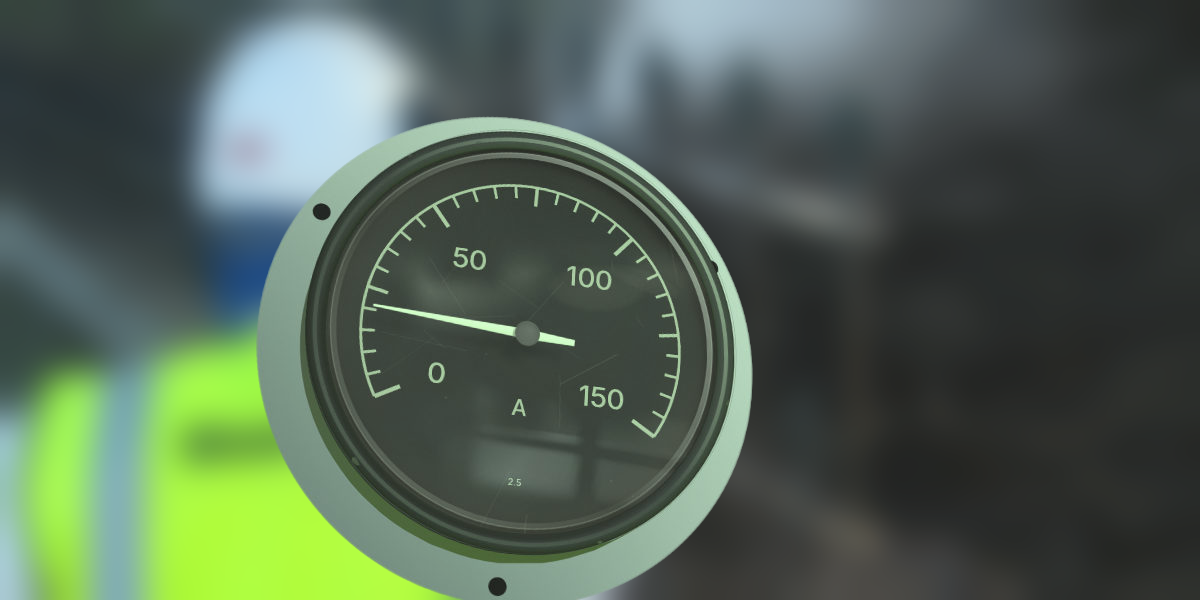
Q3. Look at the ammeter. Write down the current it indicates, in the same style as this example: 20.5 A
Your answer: 20 A
